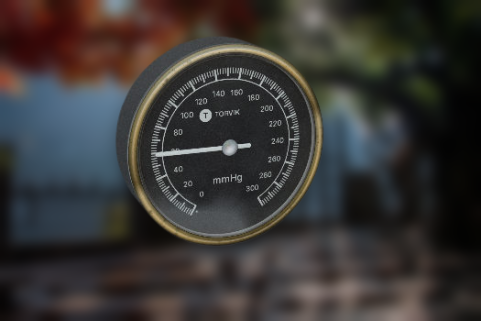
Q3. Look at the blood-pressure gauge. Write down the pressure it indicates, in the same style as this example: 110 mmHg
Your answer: 60 mmHg
